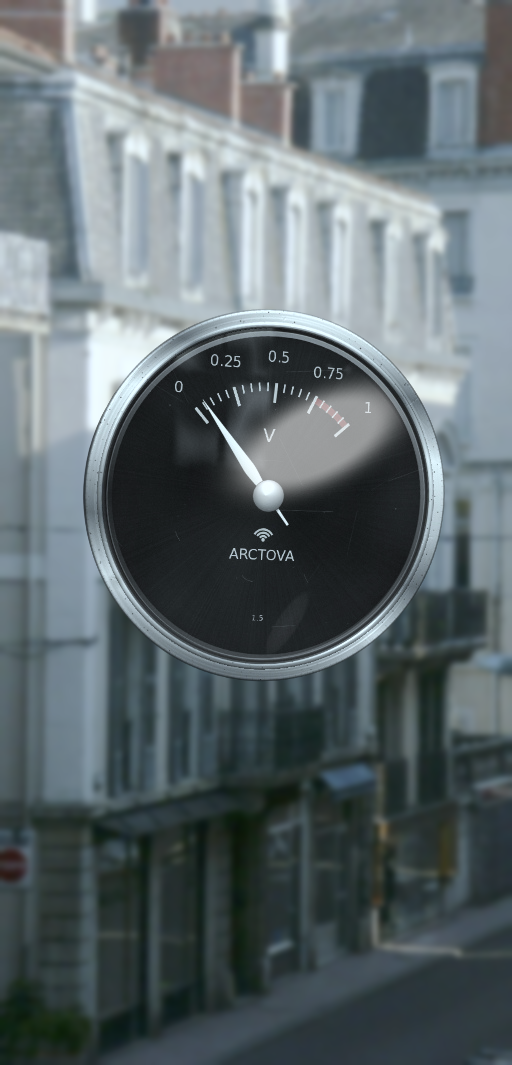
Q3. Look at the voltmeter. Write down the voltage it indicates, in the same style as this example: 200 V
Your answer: 0.05 V
